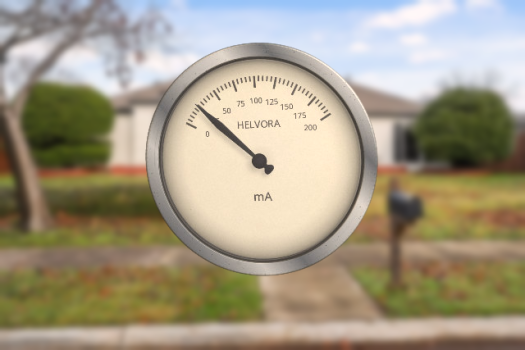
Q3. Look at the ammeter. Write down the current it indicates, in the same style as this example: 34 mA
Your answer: 25 mA
